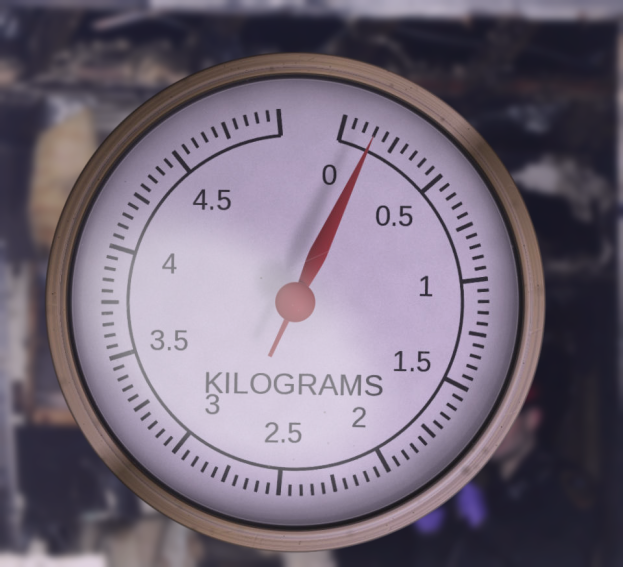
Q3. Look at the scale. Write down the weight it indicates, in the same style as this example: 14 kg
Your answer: 0.15 kg
